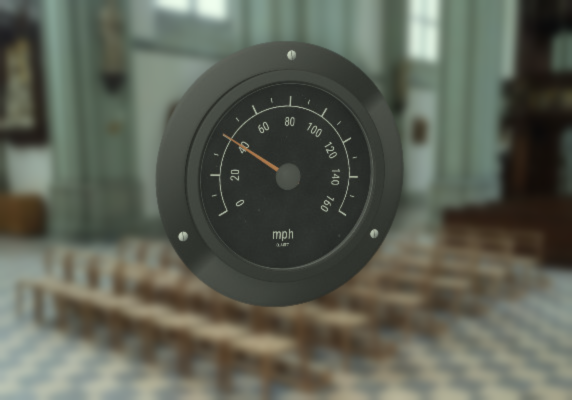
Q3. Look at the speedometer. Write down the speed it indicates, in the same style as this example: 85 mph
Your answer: 40 mph
